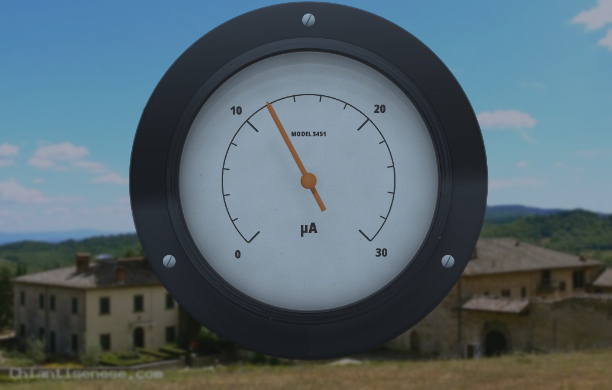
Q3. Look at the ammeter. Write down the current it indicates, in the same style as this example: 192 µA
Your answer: 12 µA
